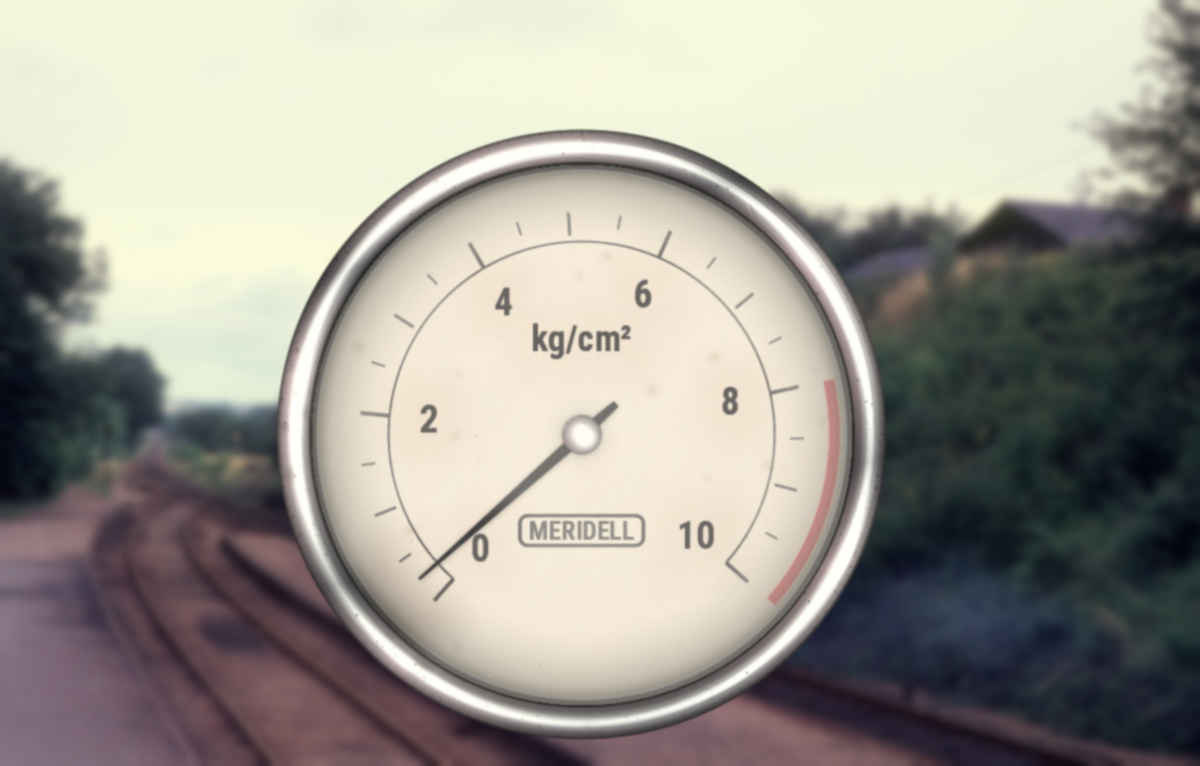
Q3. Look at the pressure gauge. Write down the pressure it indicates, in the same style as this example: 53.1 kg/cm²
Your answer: 0.25 kg/cm²
